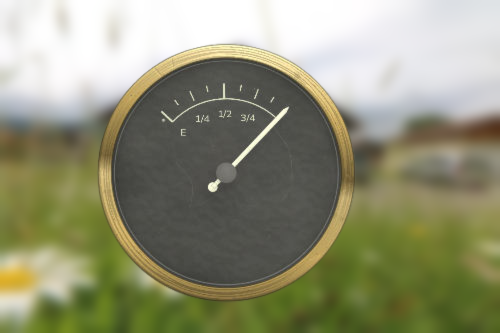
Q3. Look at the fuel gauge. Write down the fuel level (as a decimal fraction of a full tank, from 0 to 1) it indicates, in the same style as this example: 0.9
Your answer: 1
